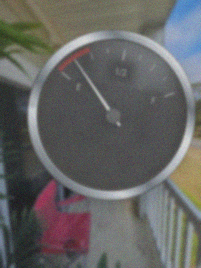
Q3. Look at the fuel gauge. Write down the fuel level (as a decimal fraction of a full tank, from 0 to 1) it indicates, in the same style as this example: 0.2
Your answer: 0.125
